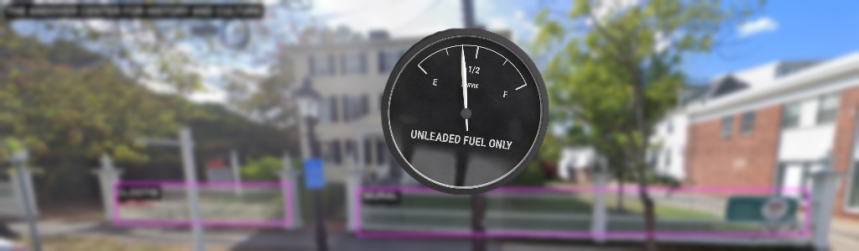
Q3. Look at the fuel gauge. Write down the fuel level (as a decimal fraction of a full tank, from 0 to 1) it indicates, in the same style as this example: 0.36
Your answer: 0.375
